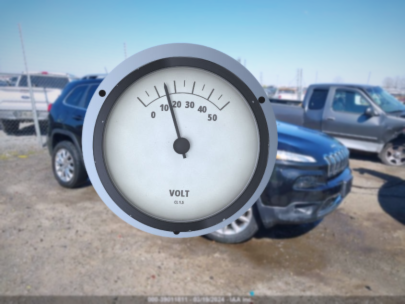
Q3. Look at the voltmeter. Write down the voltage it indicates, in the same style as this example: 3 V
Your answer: 15 V
